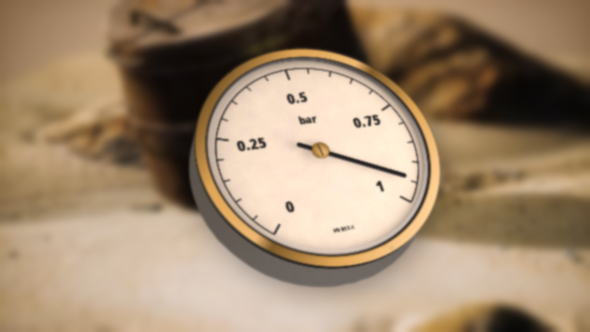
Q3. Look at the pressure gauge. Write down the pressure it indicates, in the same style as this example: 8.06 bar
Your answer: 0.95 bar
